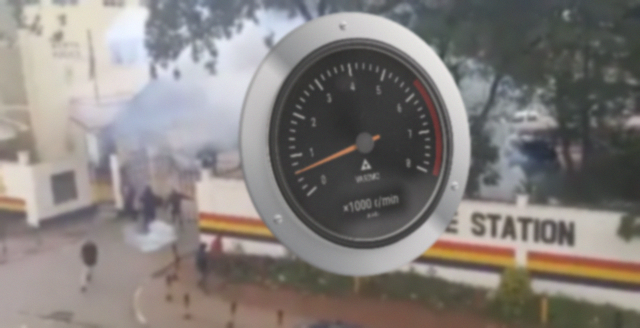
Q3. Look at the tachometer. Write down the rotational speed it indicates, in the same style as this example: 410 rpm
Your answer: 600 rpm
